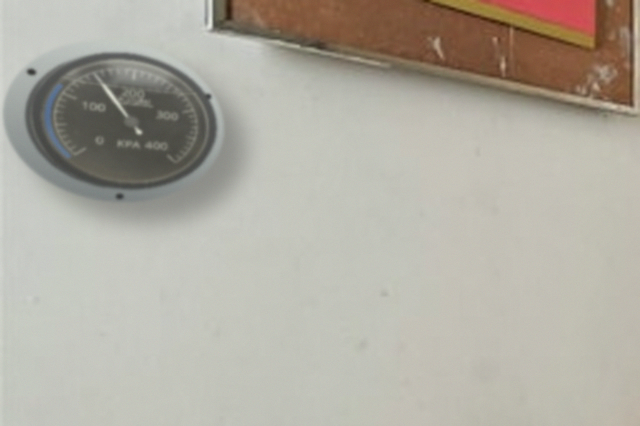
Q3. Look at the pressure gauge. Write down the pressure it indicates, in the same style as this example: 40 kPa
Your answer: 150 kPa
